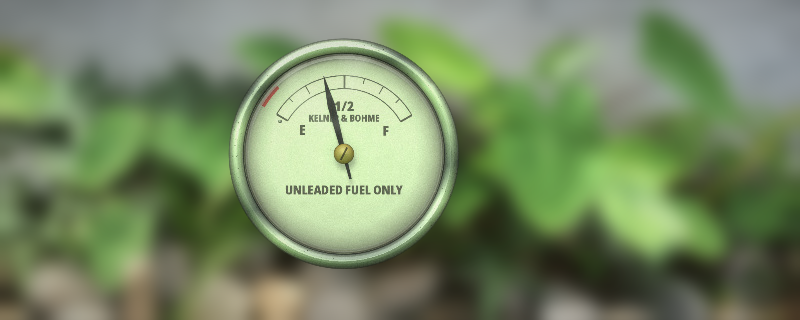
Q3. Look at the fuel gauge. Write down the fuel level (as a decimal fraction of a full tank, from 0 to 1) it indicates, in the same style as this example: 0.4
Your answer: 0.375
